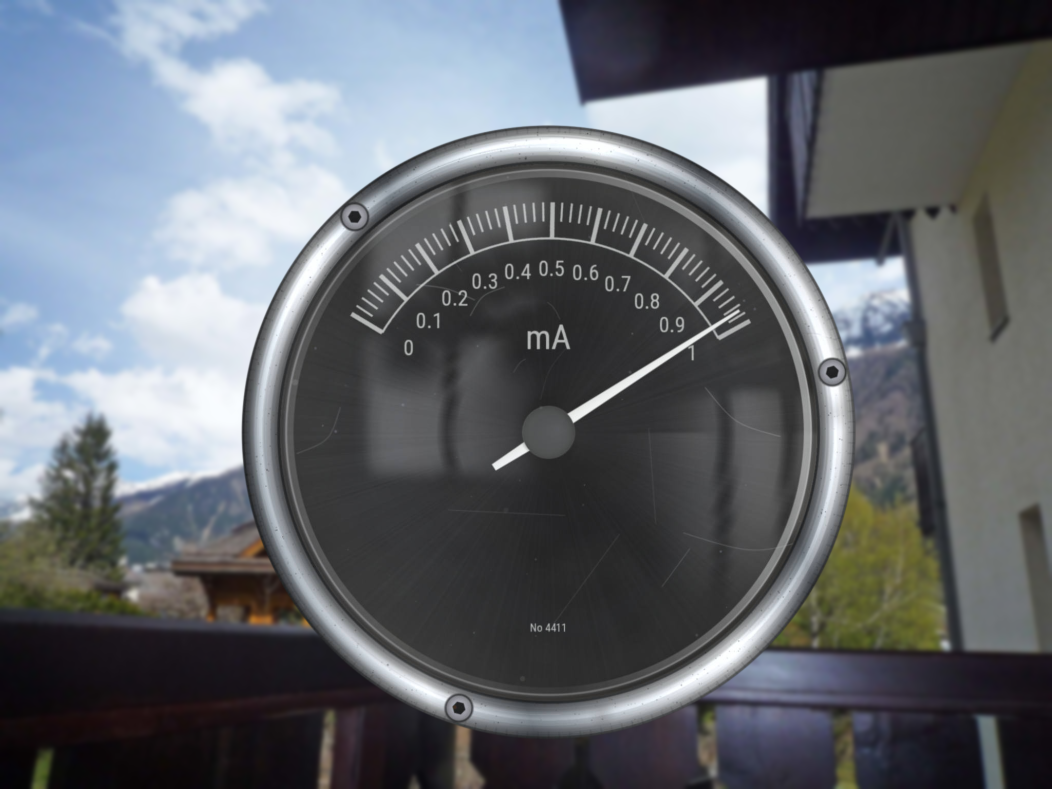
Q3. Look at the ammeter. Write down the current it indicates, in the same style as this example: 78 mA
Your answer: 0.97 mA
